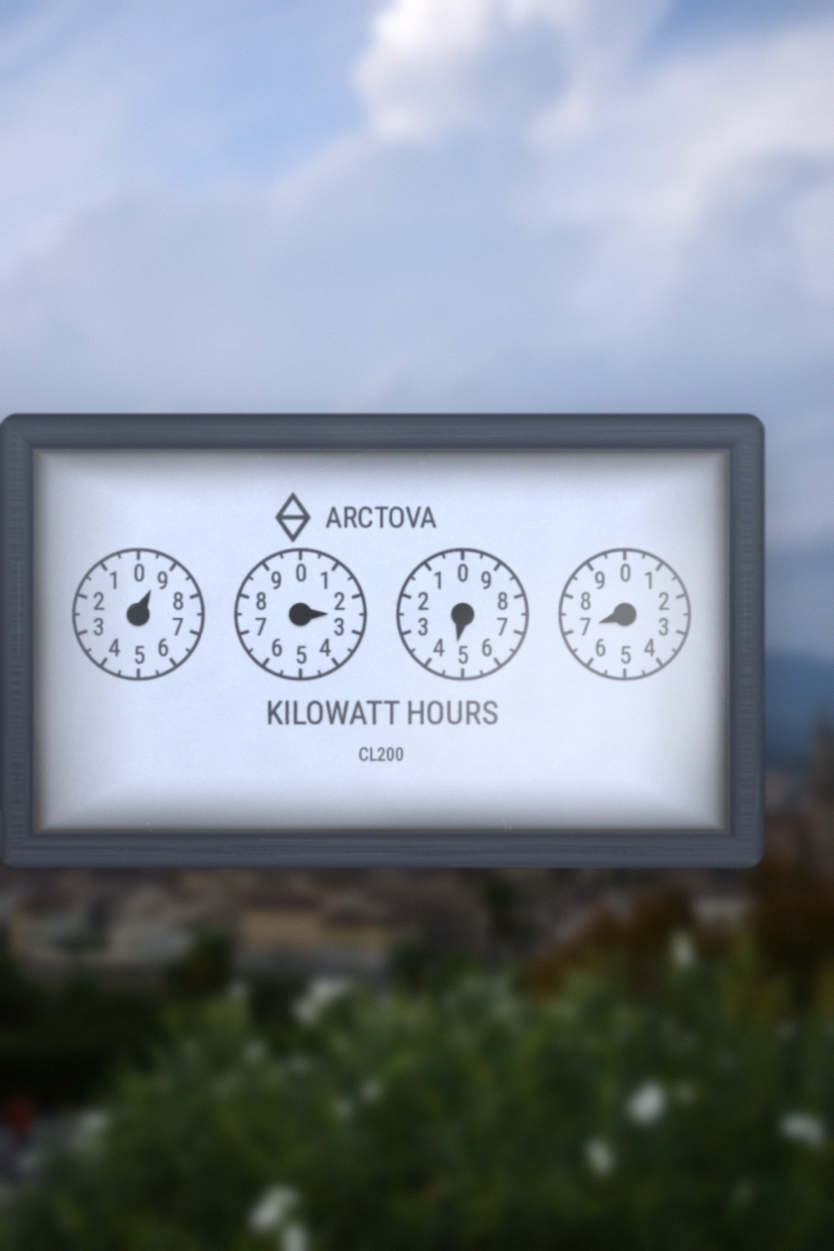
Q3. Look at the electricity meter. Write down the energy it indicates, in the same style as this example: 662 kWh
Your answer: 9247 kWh
